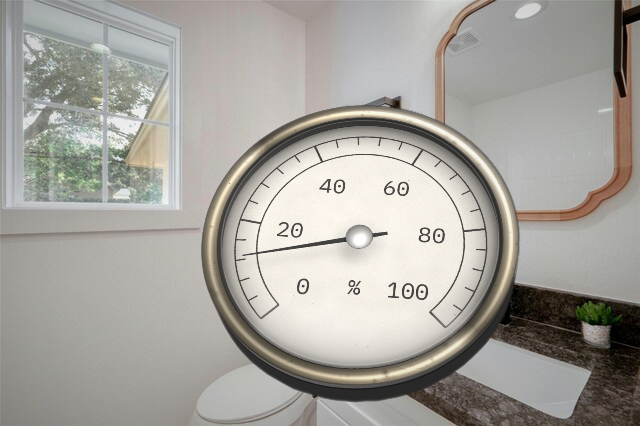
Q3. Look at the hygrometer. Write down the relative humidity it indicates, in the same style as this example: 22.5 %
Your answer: 12 %
